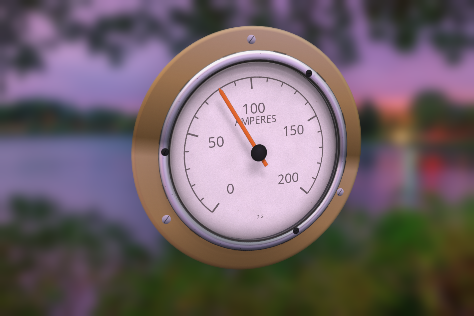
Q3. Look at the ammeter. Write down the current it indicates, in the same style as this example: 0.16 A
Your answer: 80 A
